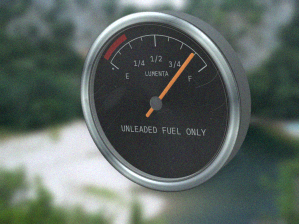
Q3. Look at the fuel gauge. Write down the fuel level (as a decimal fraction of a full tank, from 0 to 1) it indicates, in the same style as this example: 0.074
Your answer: 0.875
